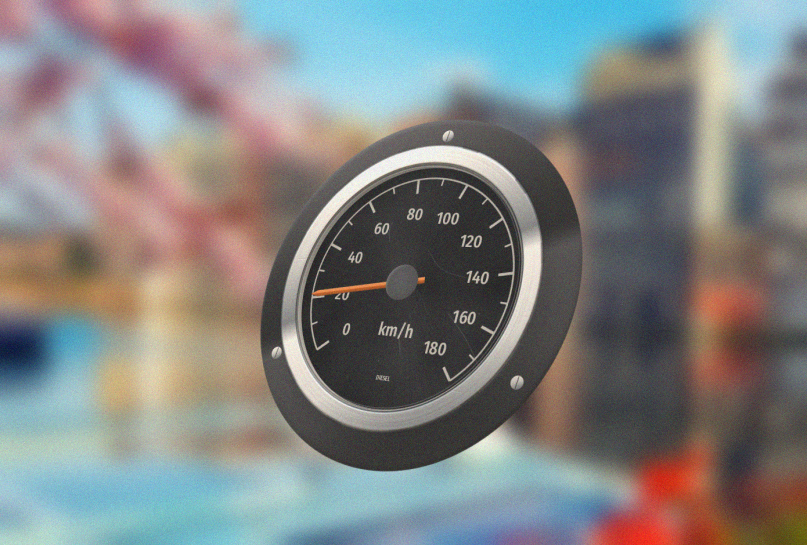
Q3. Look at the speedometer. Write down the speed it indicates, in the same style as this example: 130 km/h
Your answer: 20 km/h
